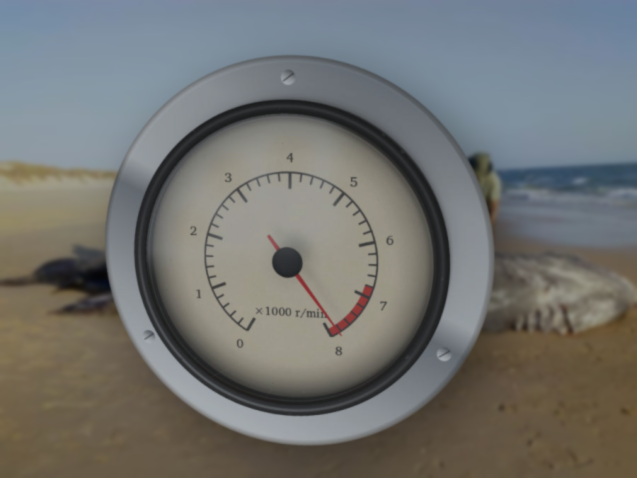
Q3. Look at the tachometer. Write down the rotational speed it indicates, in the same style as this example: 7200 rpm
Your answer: 7800 rpm
